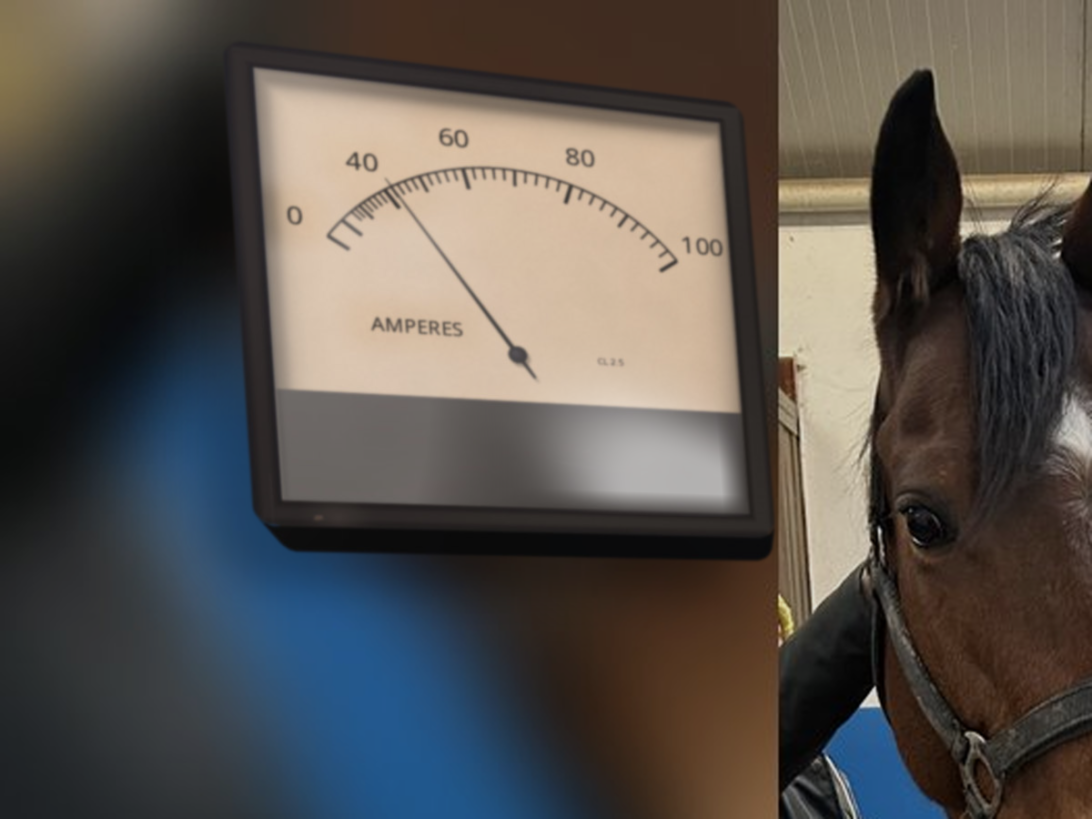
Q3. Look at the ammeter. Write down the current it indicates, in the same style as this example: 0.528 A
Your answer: 42 A
